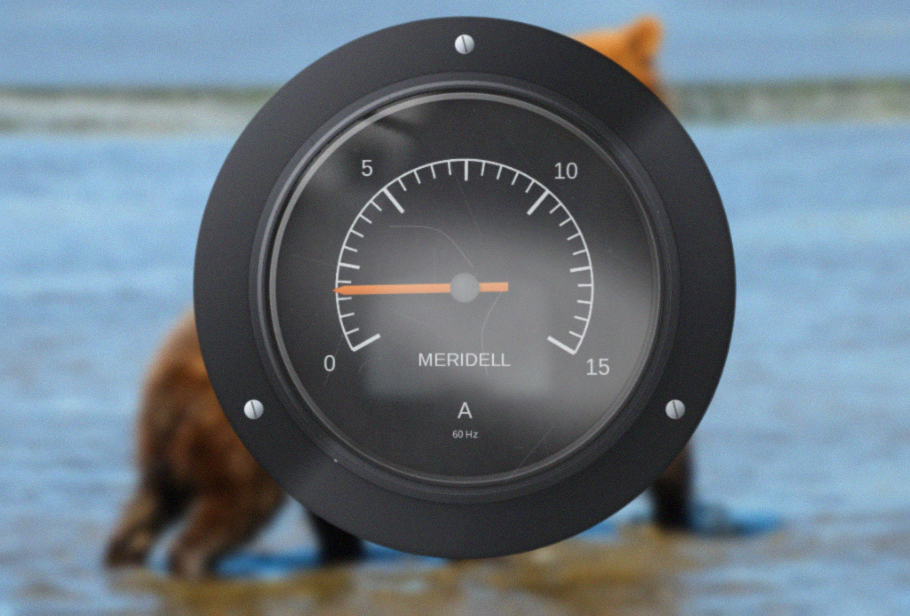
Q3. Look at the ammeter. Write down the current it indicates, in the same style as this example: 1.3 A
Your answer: 1.75 A
